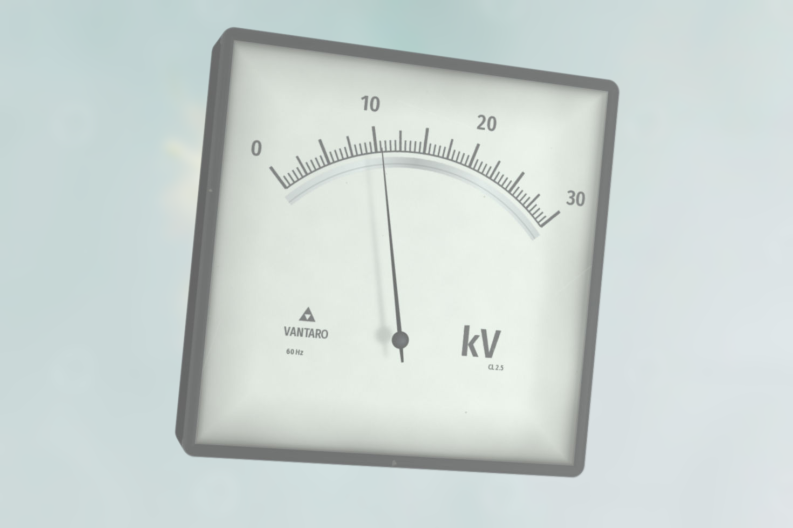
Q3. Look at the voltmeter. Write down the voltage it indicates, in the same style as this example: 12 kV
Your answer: 10.5 kV
